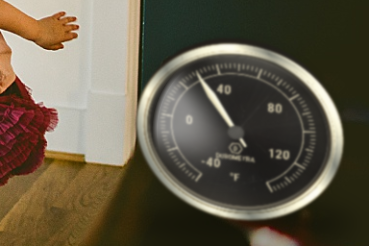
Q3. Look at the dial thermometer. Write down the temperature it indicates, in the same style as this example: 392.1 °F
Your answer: 30 °F
